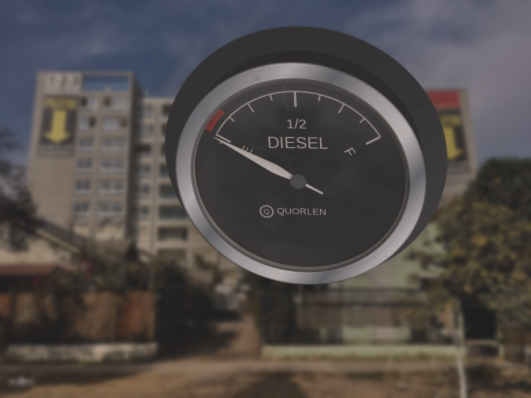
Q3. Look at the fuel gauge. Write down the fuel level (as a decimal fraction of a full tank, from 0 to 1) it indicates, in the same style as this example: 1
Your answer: 0
